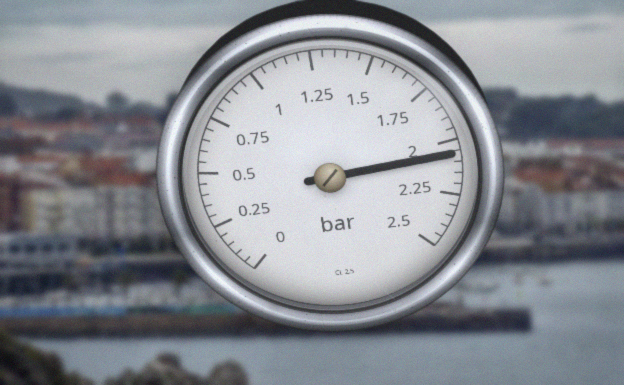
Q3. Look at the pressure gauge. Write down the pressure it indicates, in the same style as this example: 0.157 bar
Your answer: 2.05 bar
